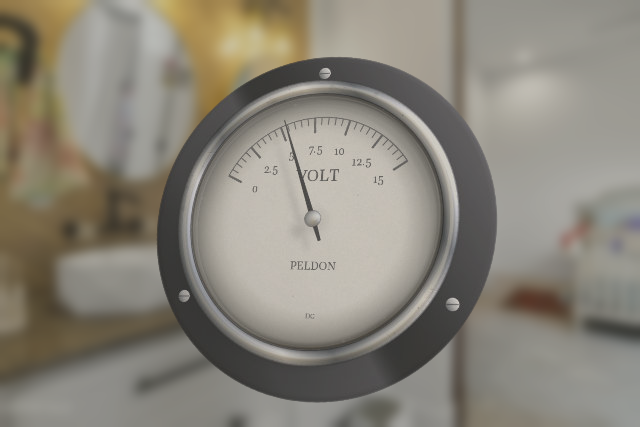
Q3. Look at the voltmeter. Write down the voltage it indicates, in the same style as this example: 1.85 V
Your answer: 5.5 V
